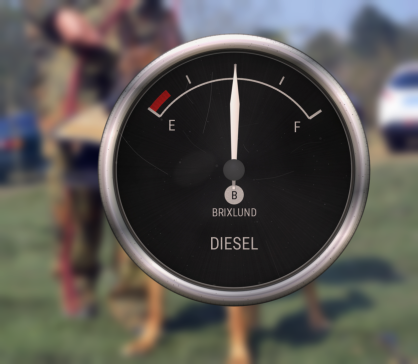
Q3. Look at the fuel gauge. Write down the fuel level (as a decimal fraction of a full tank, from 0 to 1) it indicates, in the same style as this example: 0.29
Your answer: 0.5
